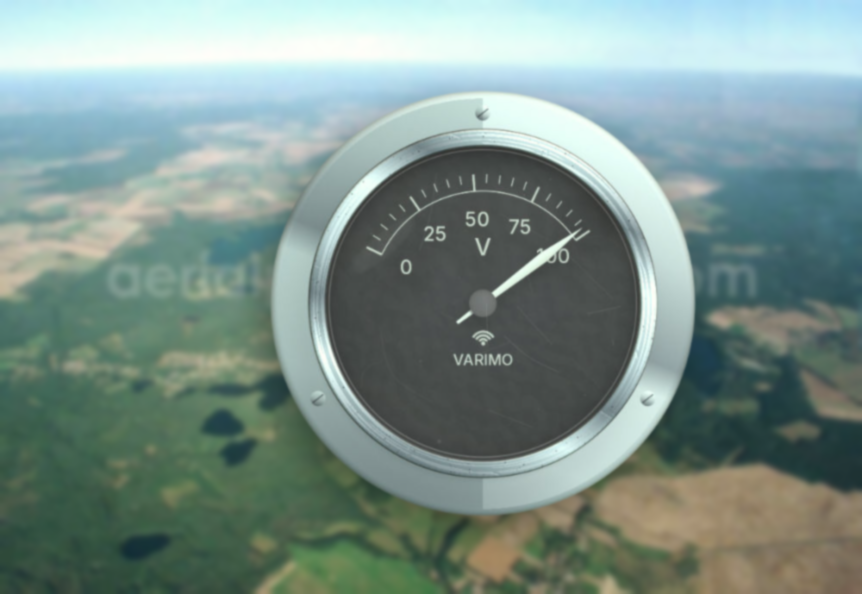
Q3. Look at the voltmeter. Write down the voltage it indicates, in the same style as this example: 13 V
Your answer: 97.5 V
